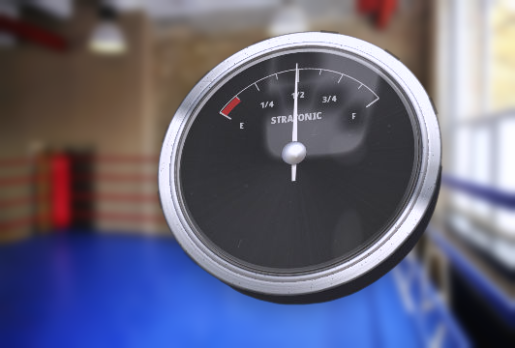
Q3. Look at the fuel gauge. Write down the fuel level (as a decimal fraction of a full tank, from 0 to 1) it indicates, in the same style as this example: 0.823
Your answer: 0.5
